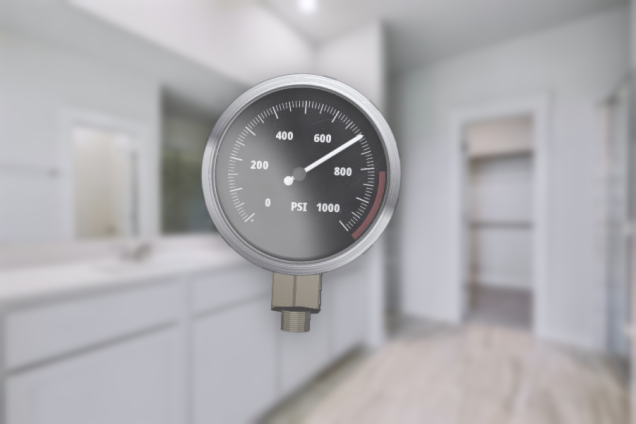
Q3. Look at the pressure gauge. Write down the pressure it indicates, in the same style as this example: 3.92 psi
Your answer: 700 psi
